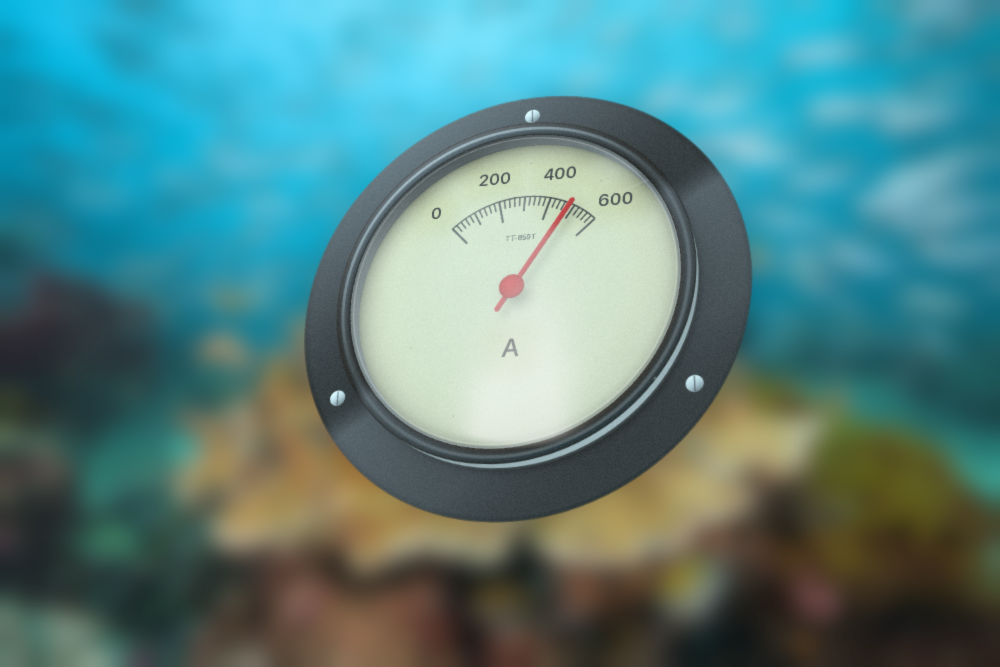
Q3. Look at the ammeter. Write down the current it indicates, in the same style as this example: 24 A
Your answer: 500 A
